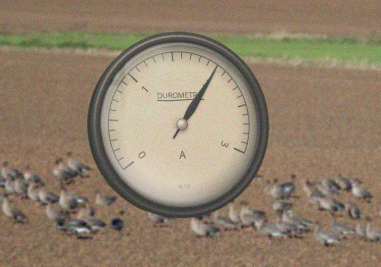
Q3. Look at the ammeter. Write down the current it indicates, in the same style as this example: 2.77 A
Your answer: 2 A
